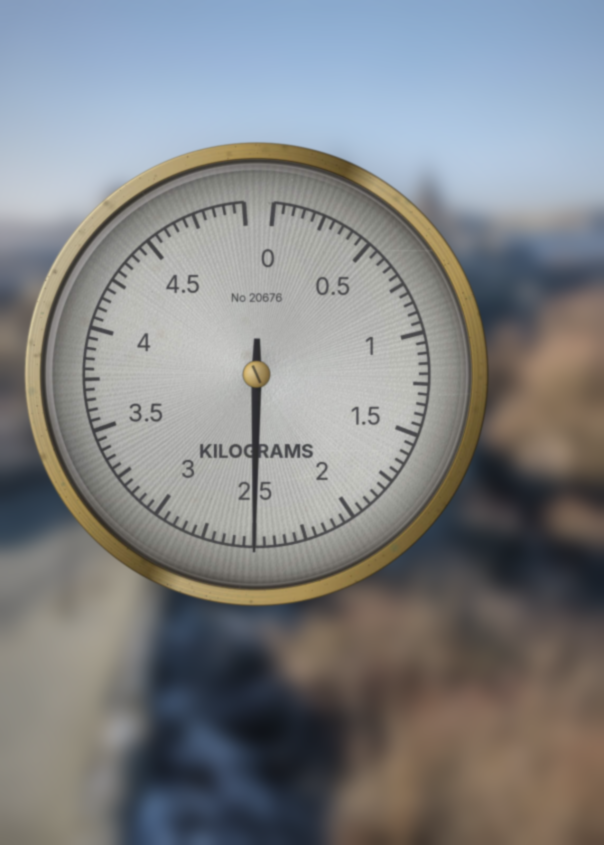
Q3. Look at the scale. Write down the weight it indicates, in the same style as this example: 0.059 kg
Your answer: 2.5 kg
